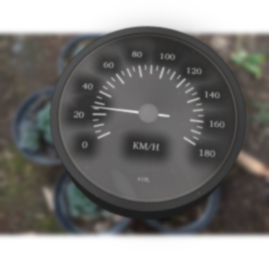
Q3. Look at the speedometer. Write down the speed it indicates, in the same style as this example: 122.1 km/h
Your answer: 25 km/h
